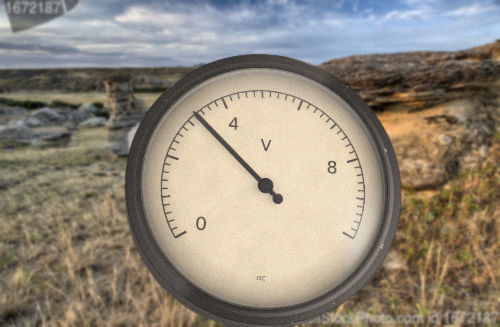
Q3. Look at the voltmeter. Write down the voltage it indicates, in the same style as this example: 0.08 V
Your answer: 3.2 V
